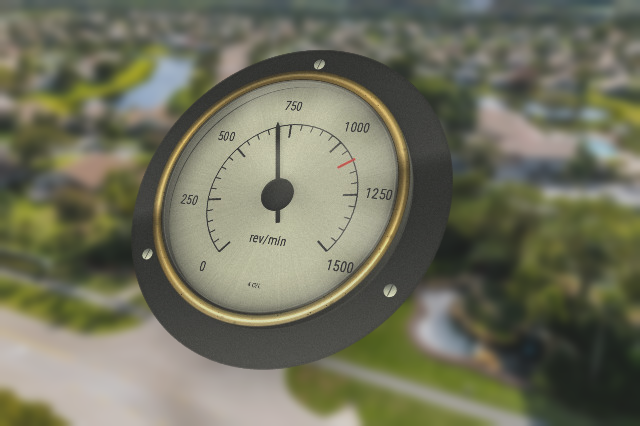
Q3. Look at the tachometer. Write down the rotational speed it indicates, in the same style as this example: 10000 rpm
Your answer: 700 rpm
